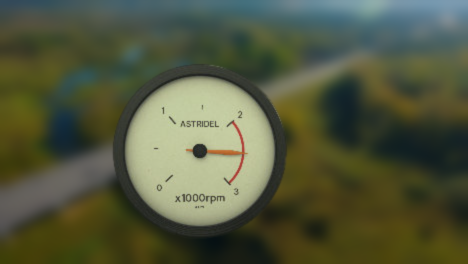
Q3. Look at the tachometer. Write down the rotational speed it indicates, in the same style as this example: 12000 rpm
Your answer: 2500 rpm
